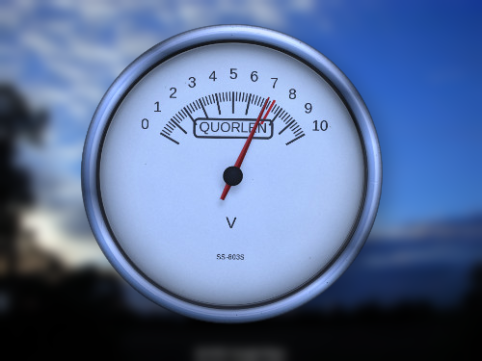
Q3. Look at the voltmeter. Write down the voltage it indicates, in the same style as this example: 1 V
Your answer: 7 V
